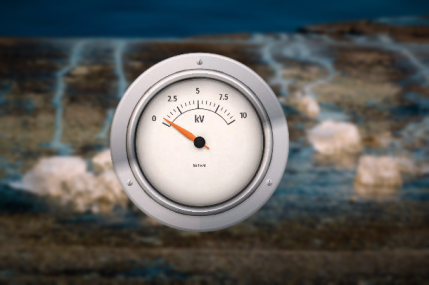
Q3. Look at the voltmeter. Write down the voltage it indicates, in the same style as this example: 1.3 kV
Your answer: 0.5 kV
